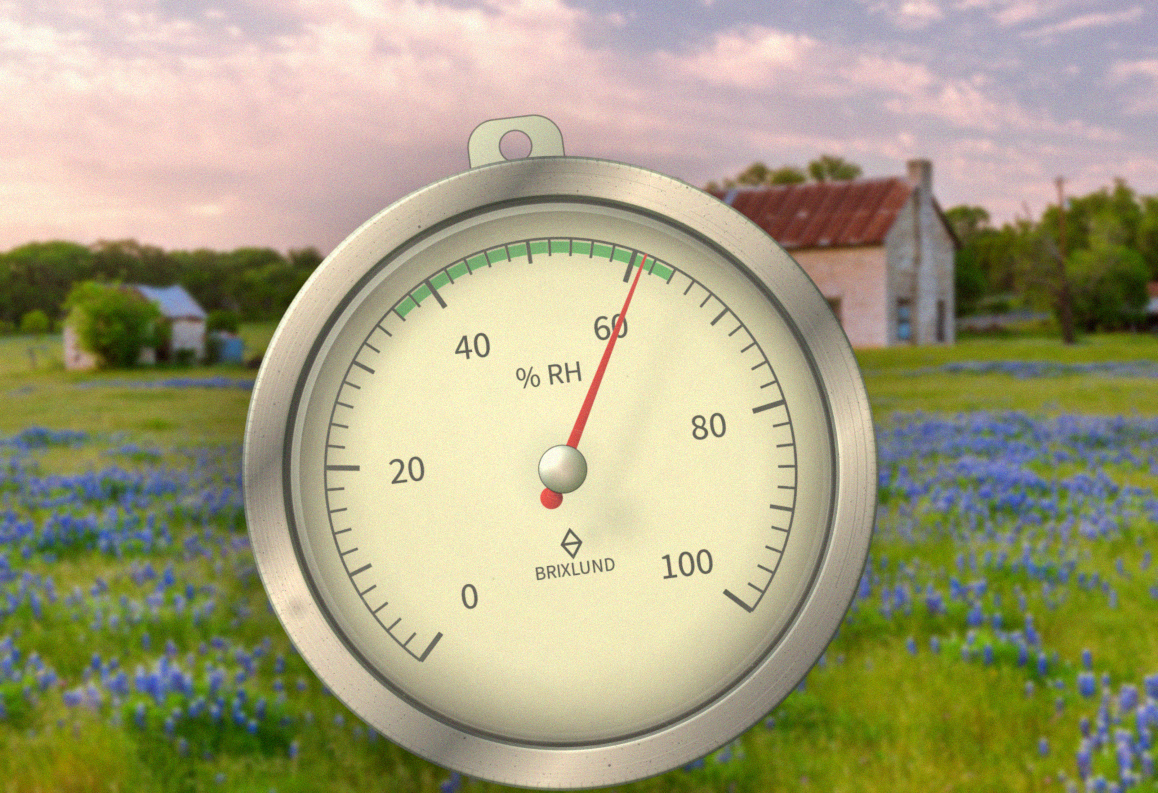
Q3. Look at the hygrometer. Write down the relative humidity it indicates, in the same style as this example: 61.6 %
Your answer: 61 %
